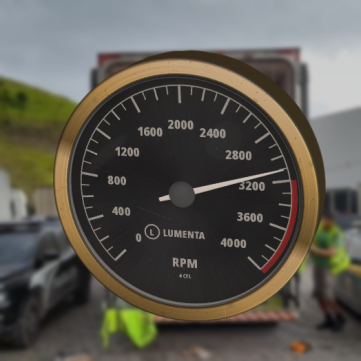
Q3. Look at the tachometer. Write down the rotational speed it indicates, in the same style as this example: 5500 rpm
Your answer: 3100 rpm
